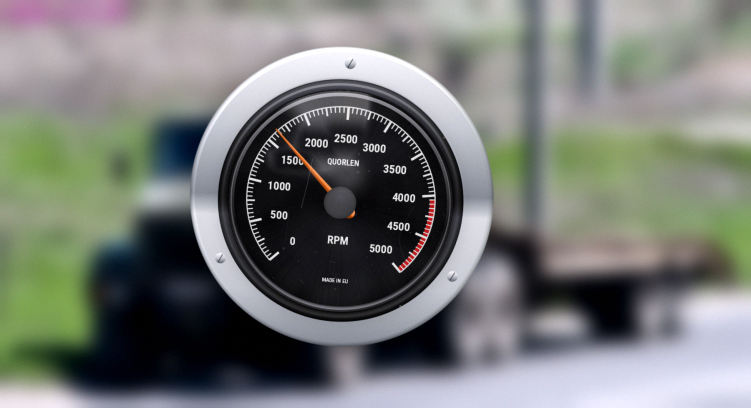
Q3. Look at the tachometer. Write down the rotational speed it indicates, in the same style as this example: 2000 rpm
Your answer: 1650 rpm
